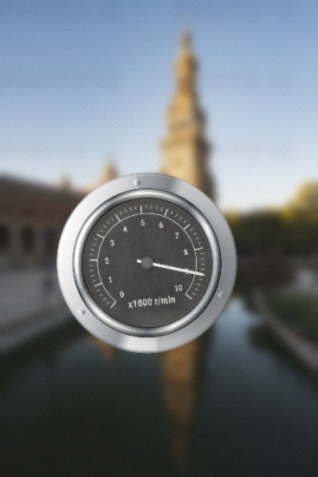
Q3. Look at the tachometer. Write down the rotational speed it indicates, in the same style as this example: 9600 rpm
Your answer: 9000 rpm
